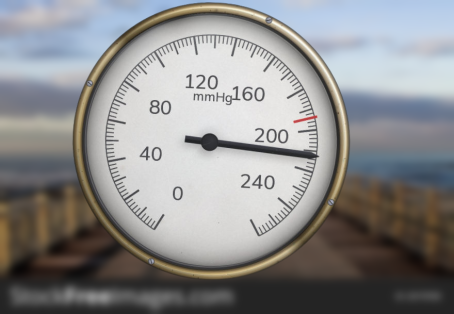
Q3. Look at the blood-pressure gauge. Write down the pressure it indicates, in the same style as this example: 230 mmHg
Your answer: 212 mmHg
